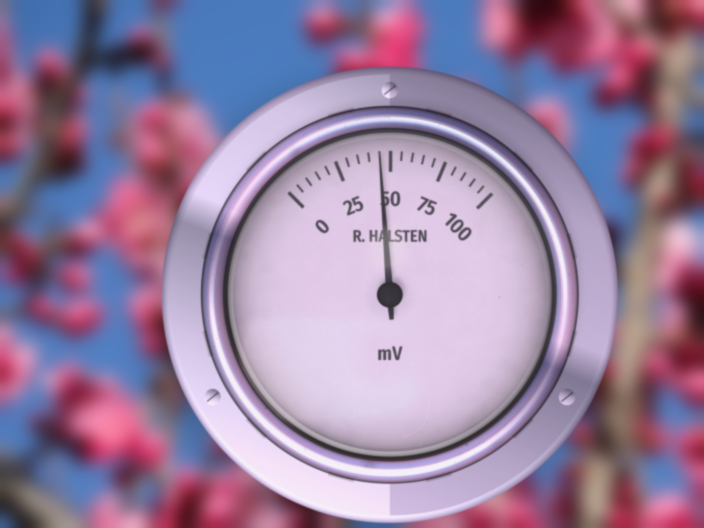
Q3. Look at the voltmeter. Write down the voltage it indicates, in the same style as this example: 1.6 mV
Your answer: 45 mV
